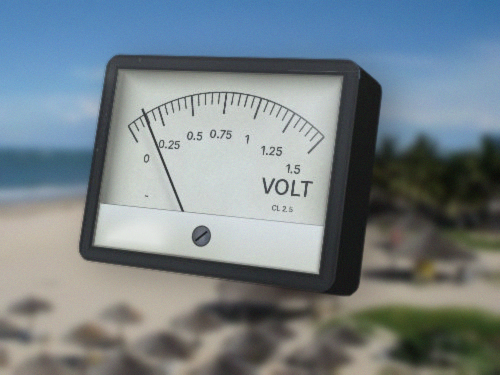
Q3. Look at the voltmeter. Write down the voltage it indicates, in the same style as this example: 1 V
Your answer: 0.15 V
